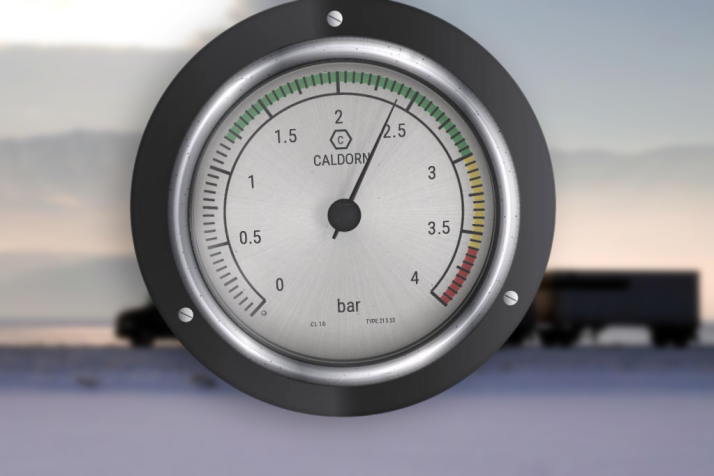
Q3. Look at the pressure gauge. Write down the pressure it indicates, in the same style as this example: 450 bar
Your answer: 2.4 bar
